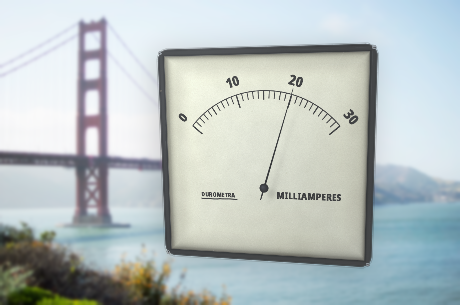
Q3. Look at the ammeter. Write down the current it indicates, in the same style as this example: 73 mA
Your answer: 20 mA
